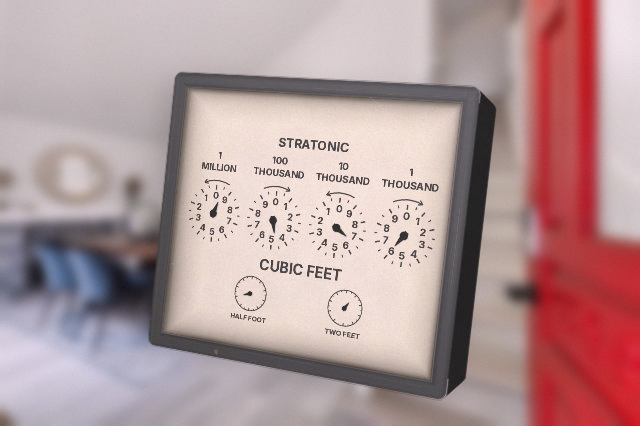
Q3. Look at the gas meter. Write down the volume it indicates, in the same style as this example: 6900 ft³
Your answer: 946600 ft³
